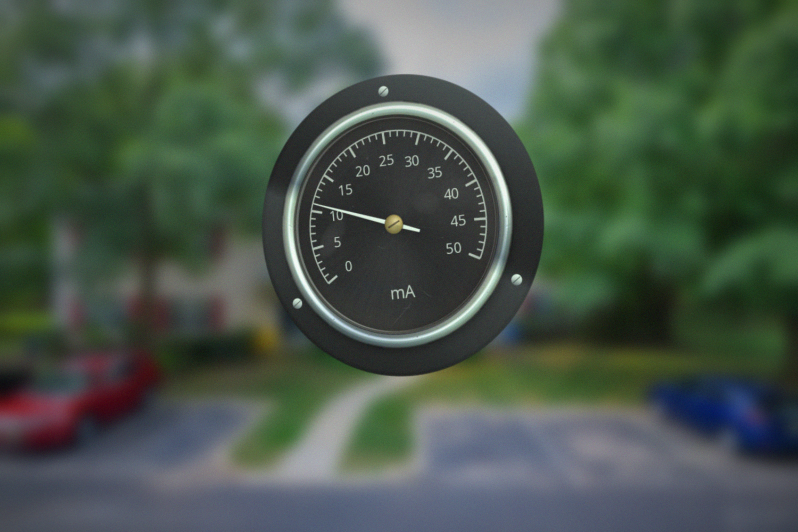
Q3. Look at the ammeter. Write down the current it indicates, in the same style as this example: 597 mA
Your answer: 11 mA
